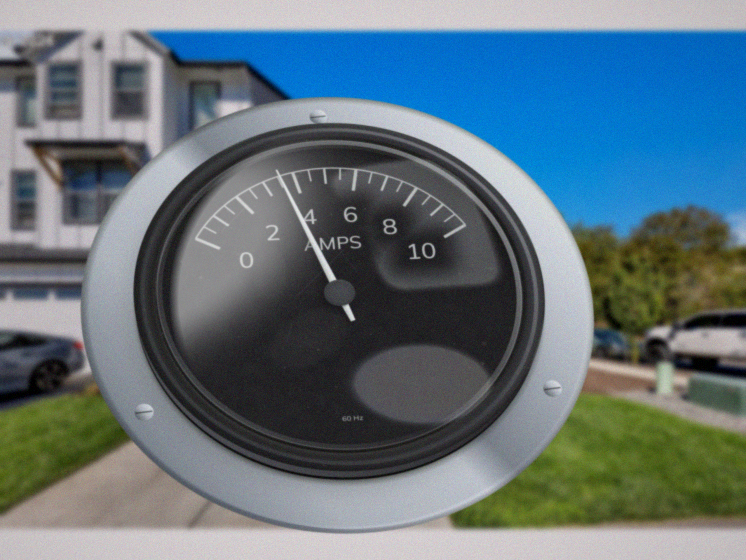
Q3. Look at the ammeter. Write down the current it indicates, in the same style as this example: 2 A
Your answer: 3.5 A
